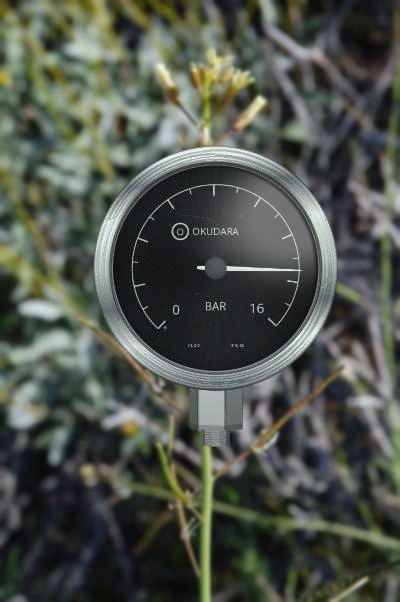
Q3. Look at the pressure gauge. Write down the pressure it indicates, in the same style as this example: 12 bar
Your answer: 13.5 bar
